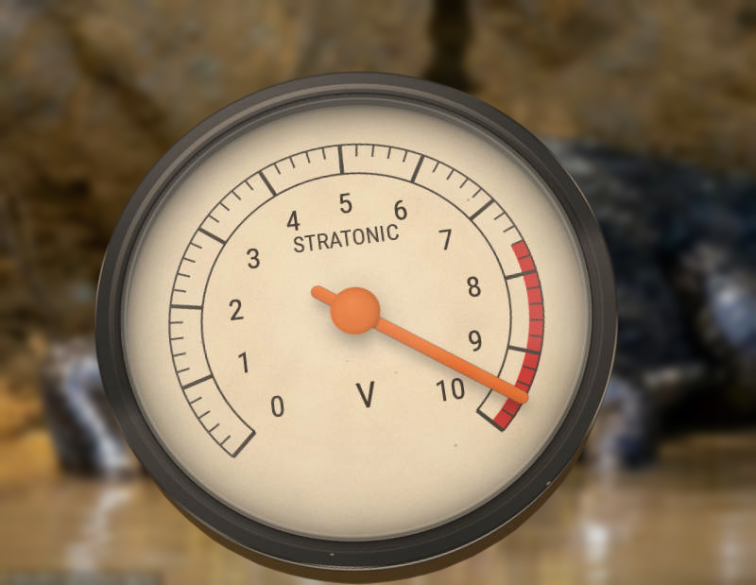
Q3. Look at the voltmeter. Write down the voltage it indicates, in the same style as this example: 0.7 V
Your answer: 9.6 V
